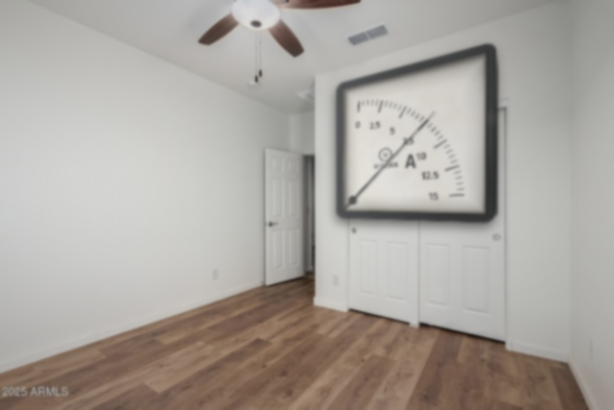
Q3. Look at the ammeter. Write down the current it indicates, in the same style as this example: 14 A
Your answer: 7.5 A
